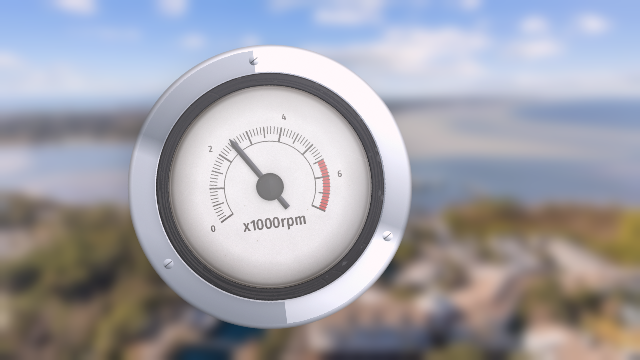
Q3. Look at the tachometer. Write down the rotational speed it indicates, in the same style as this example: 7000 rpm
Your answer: 2500 rpm
